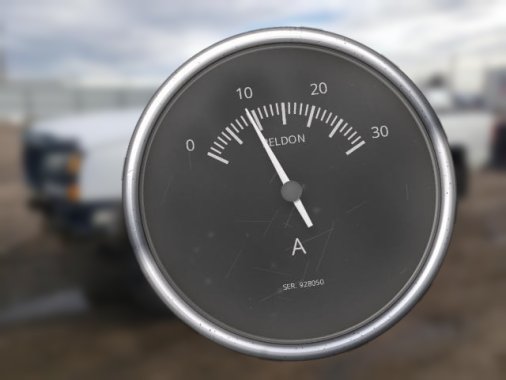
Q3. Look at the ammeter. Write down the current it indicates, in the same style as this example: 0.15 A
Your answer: 9 A
